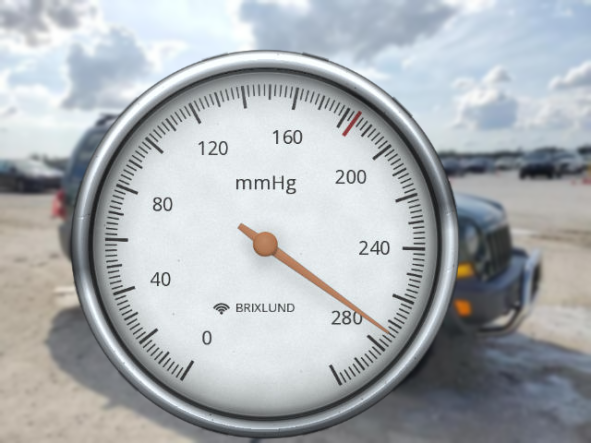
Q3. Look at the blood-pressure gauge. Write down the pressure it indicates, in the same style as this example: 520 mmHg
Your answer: 274 mmHg
